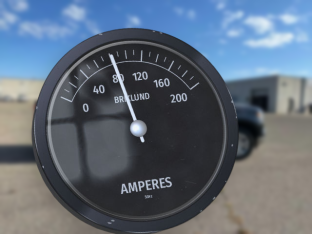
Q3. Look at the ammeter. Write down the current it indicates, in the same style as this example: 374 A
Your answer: 80 A
